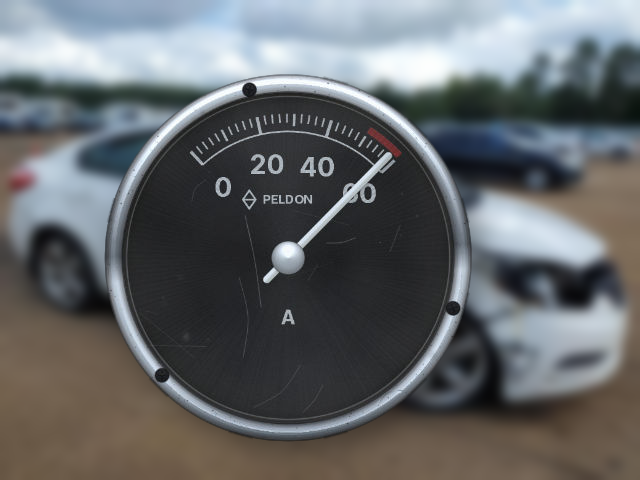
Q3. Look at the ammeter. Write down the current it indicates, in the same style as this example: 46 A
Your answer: 58 A
